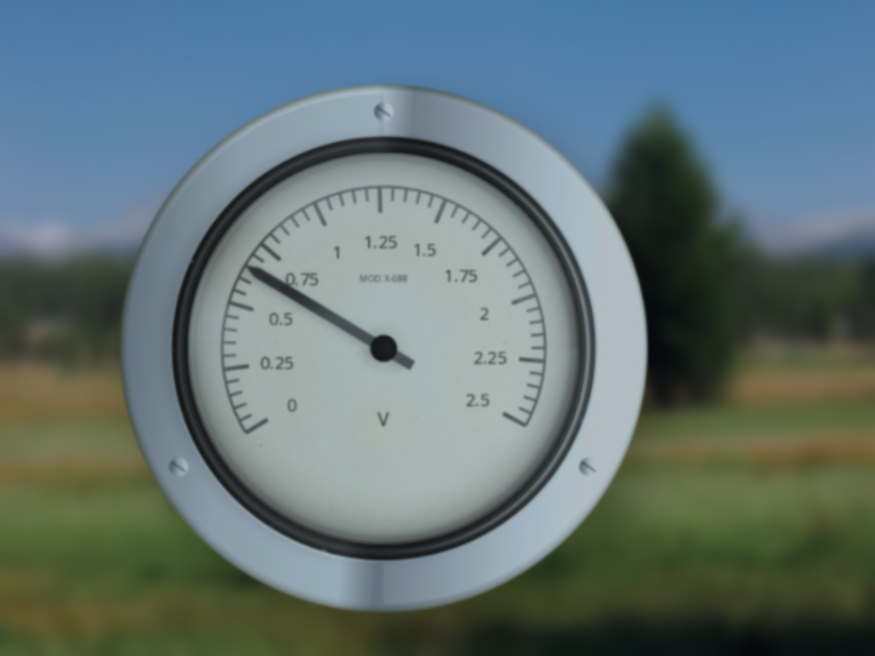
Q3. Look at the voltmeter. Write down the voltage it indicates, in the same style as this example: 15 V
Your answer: 0.65 V
